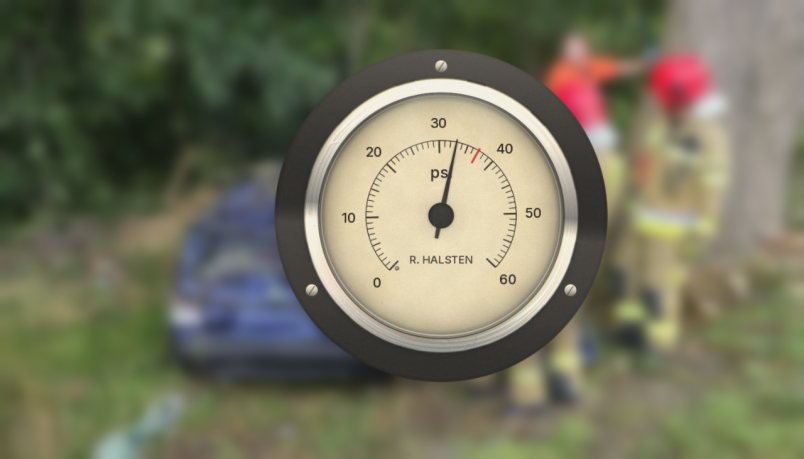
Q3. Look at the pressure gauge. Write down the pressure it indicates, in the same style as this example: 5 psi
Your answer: 33 psi
